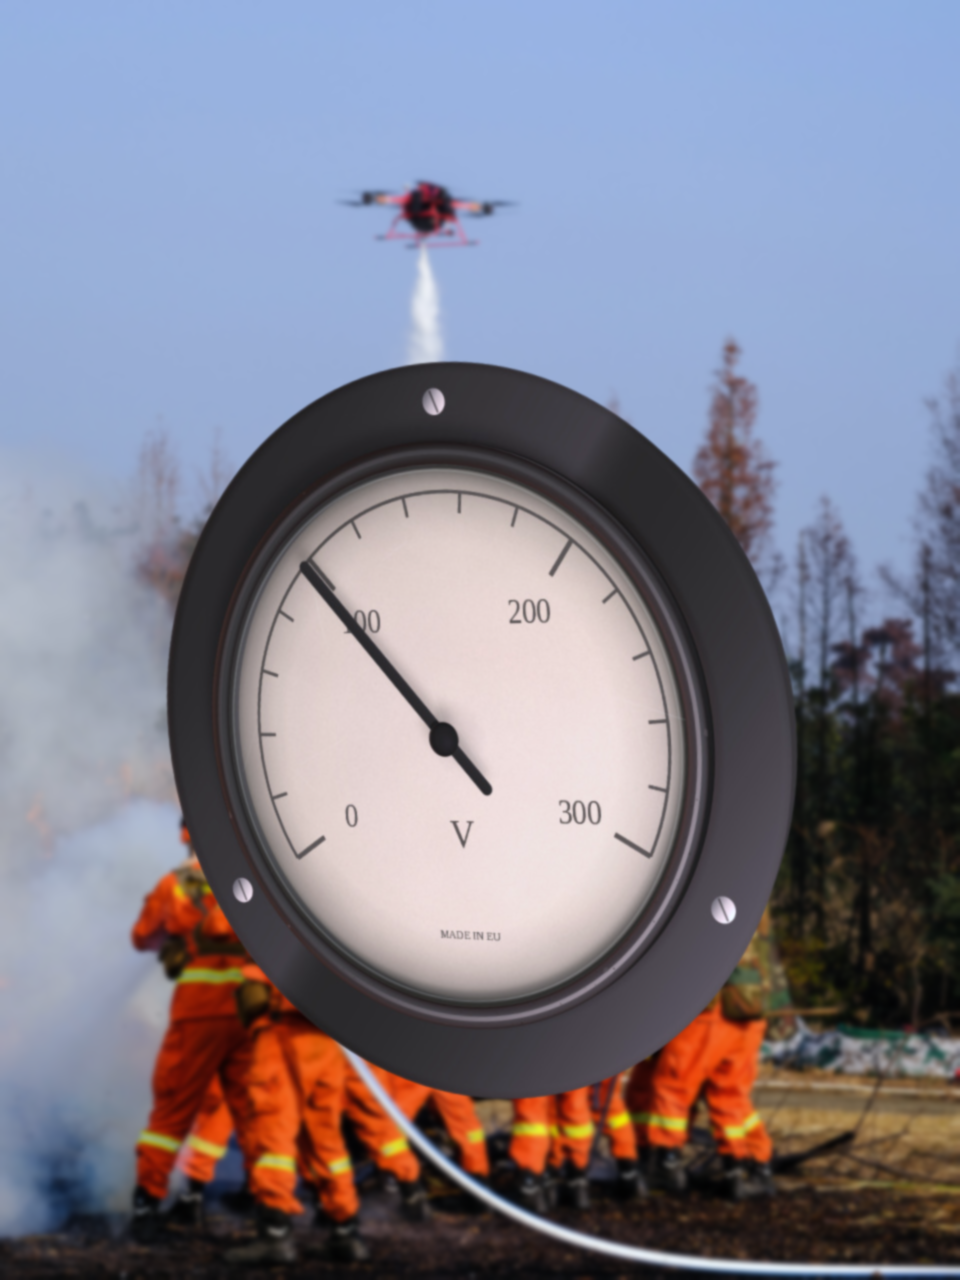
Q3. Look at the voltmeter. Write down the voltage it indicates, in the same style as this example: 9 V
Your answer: 100 V
